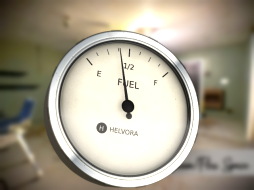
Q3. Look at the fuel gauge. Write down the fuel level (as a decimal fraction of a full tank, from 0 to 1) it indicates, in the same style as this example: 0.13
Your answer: 0.375
